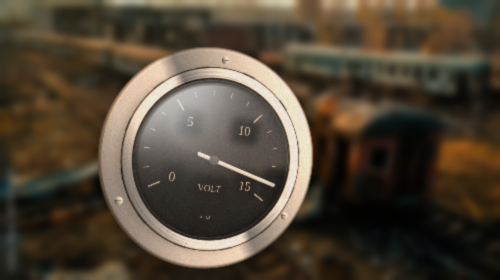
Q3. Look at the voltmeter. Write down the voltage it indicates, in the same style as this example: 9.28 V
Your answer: 14 V
